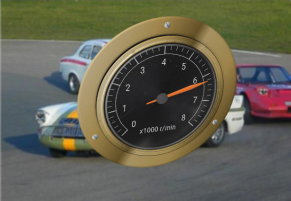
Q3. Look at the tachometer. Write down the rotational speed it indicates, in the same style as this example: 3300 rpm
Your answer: 6200 rpm
